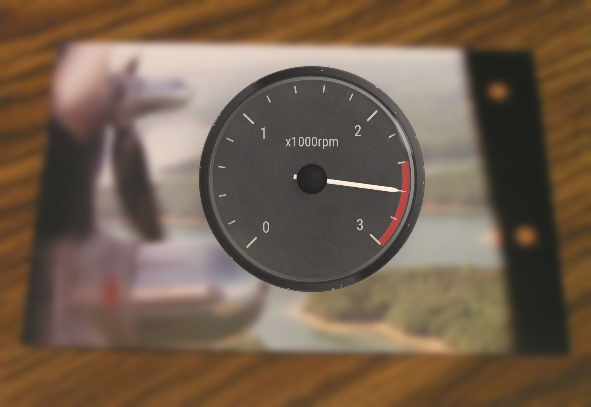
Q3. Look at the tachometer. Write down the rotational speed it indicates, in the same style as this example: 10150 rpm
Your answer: 2600 rpm
